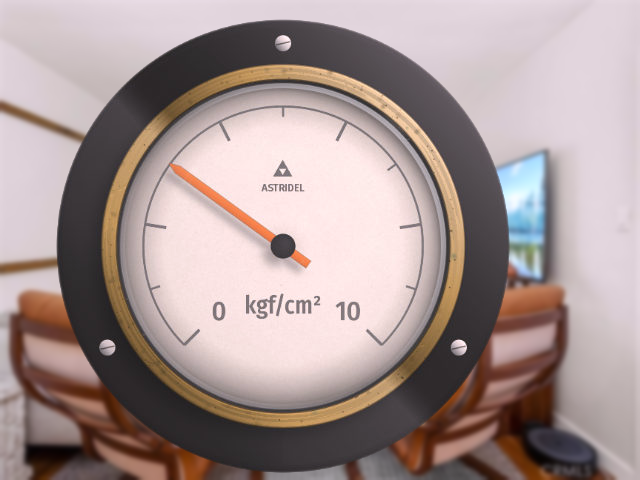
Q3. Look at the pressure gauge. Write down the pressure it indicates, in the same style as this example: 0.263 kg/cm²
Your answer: 3 kg/cm²
